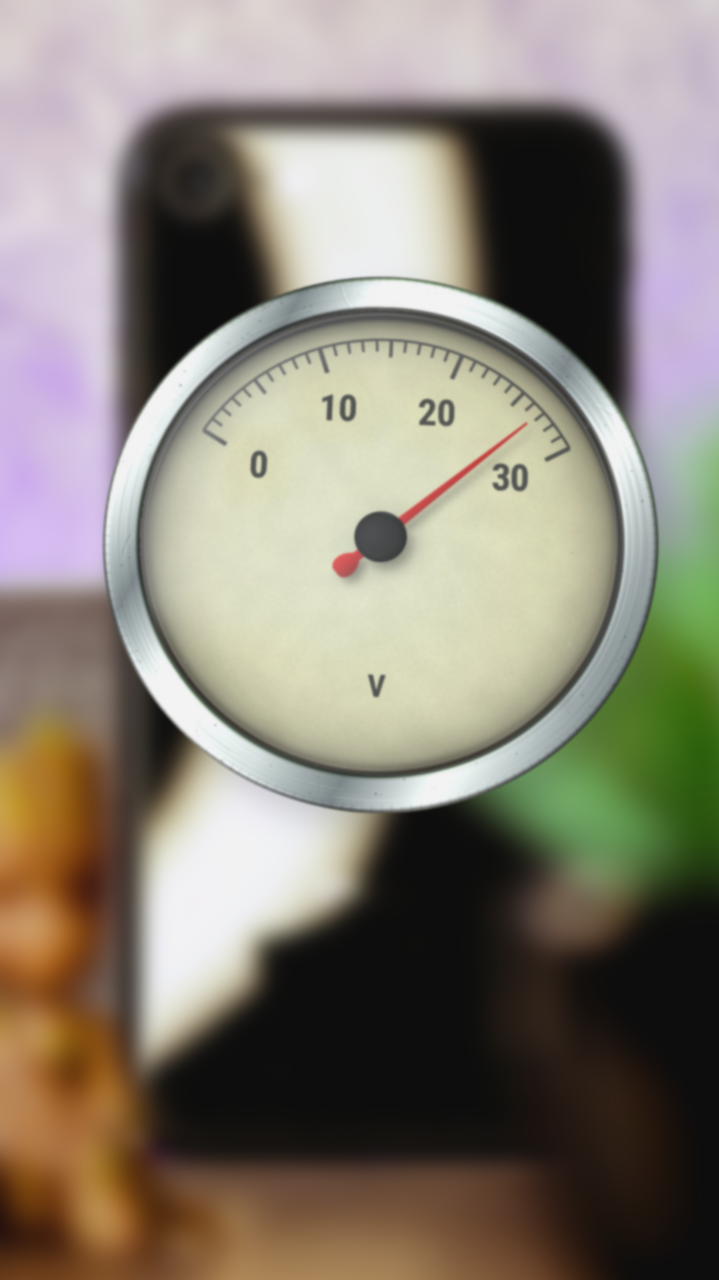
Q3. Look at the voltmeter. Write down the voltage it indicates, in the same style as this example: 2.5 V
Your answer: 27 V
